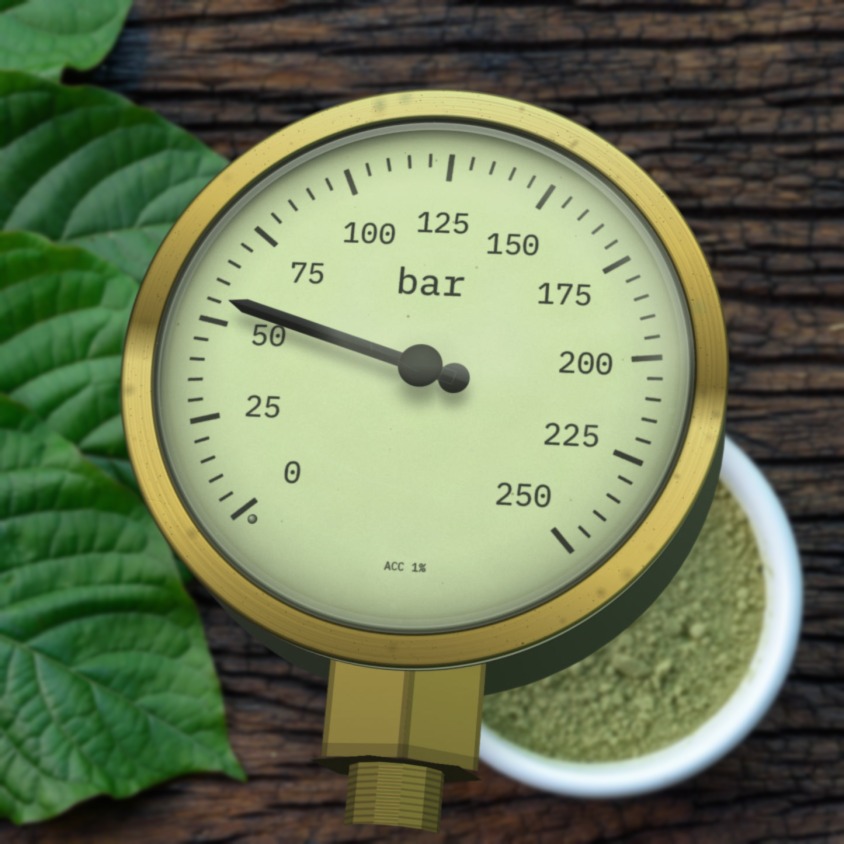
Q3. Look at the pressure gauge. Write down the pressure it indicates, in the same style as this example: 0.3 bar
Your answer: 55 bar
